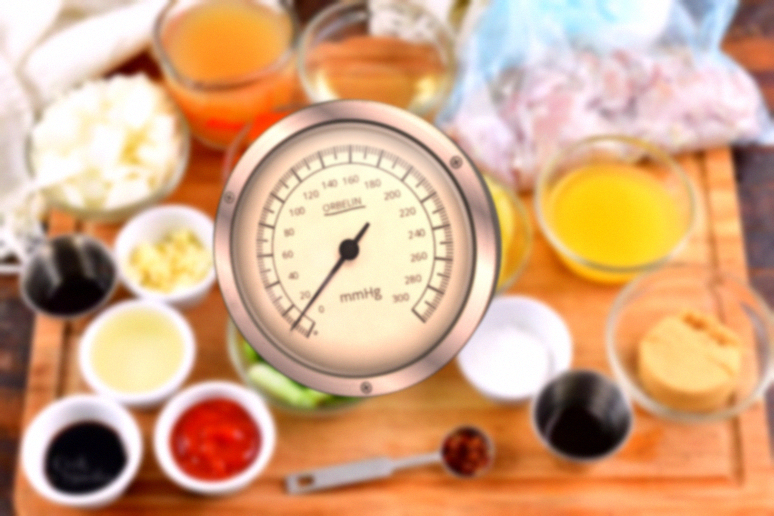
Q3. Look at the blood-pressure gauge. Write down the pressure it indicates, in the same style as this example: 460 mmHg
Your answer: 10 mmHg
